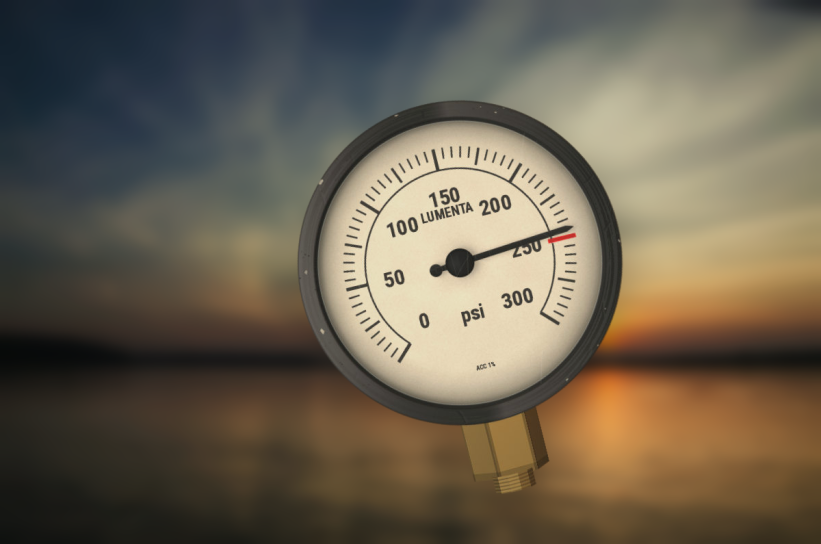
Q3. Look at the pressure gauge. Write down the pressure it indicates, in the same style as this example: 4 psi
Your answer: 245 psi
